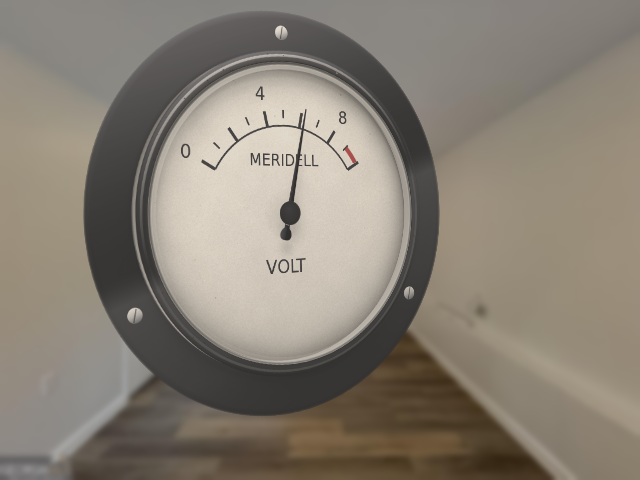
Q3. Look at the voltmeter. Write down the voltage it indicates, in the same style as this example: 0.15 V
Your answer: 6 V
